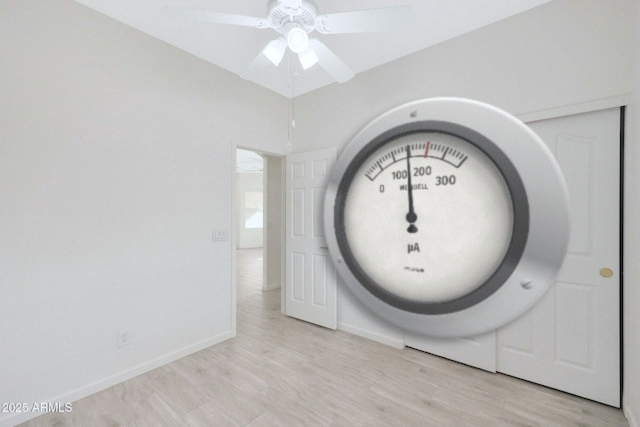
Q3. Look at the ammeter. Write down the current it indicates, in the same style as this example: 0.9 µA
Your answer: 150 µA
